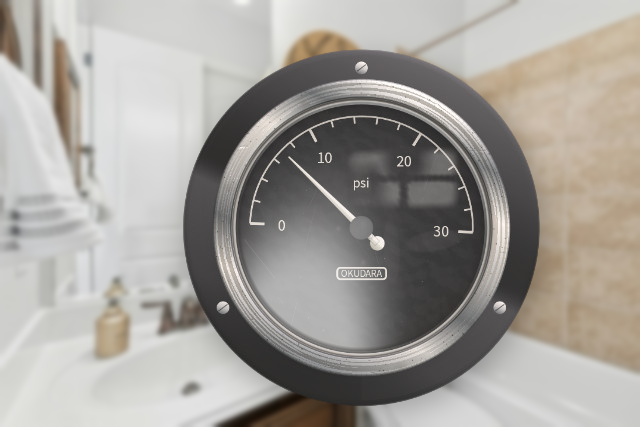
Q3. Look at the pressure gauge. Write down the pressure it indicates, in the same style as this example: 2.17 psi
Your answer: 7 psi
